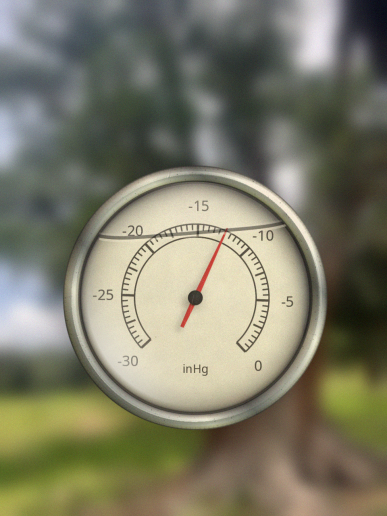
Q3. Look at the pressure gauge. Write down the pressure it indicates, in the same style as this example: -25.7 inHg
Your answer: -12.5 inHg
